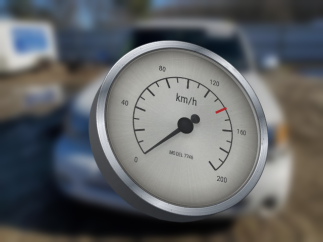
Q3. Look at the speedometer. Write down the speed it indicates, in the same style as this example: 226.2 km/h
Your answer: 0 km/h
